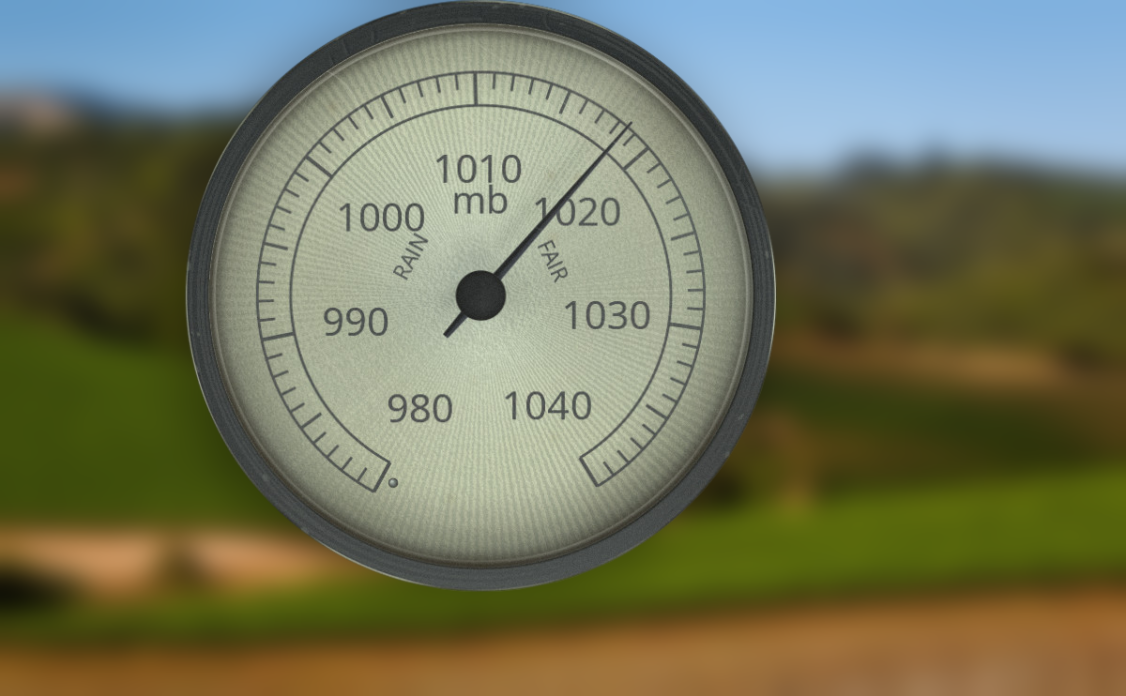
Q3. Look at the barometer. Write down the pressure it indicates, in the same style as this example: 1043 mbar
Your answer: 1018.5 mbar
